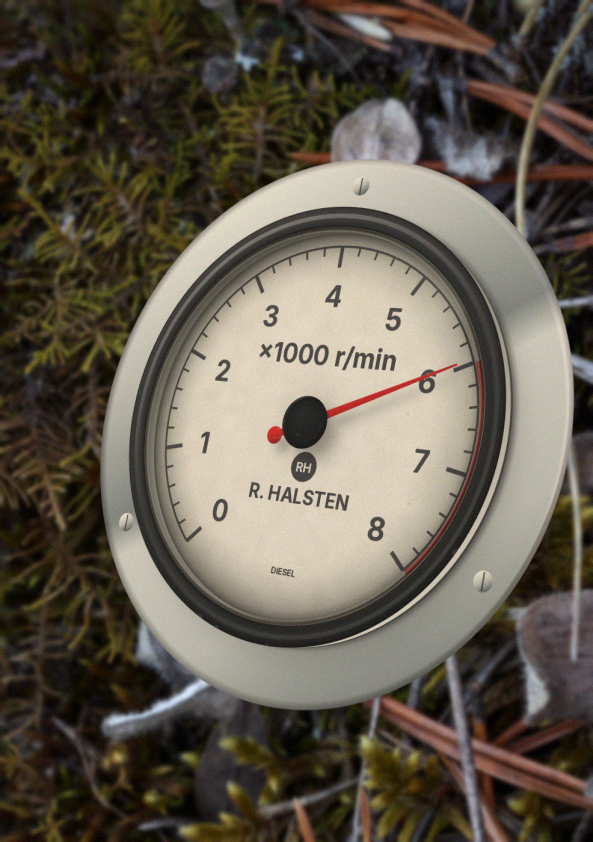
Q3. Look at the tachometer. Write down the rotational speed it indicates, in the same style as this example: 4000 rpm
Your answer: 6000 rpm
